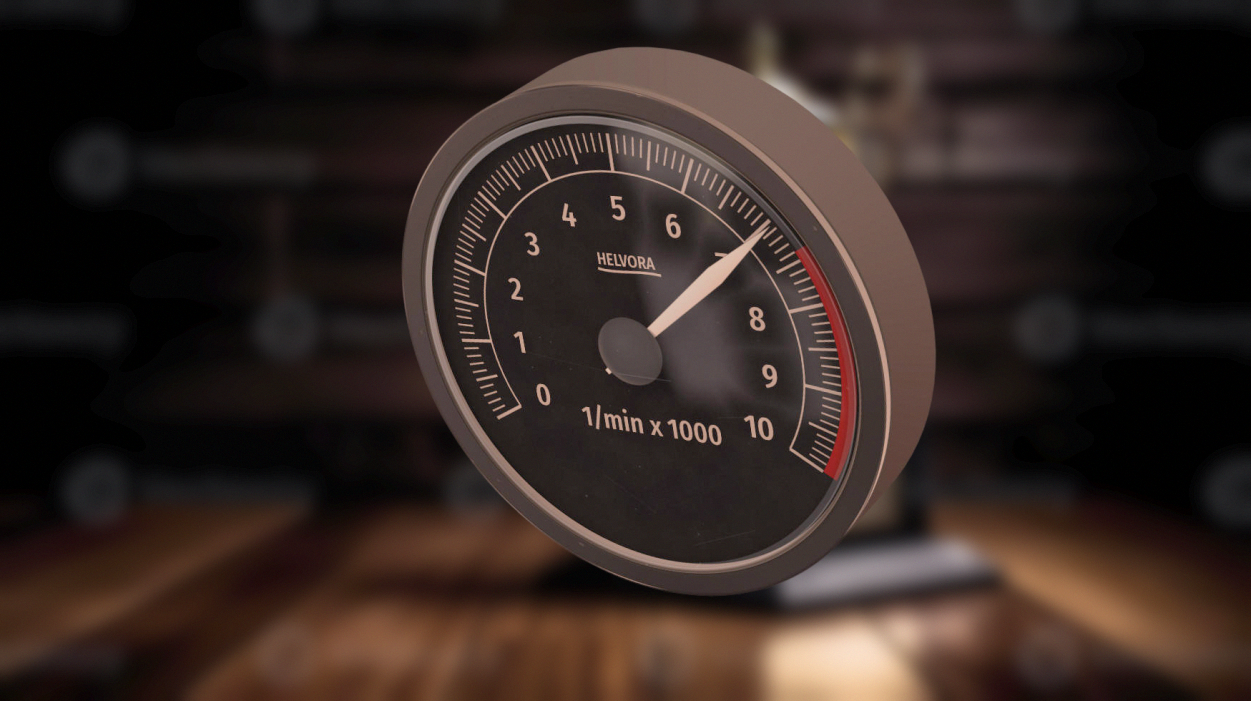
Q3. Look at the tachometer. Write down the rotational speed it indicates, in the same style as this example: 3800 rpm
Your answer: 7050 rpm
